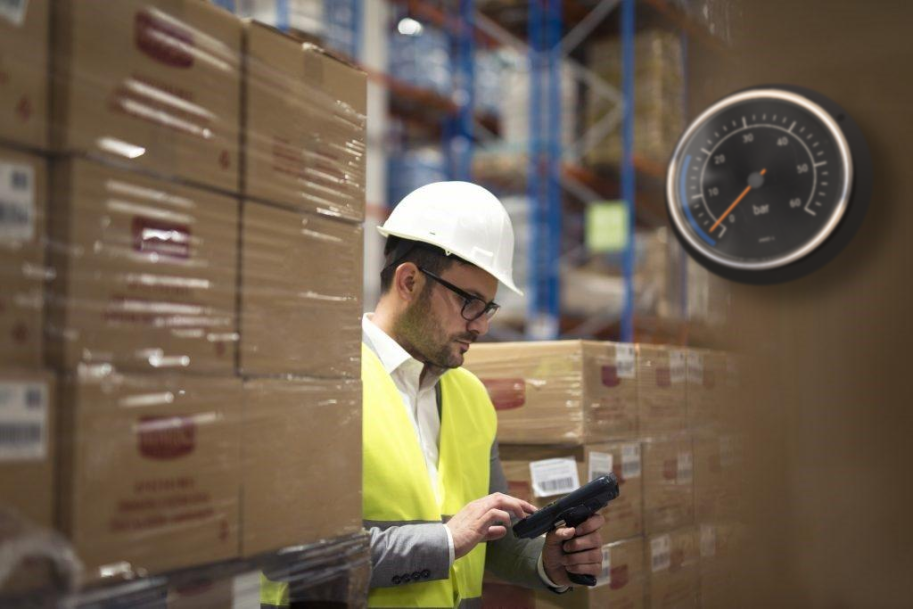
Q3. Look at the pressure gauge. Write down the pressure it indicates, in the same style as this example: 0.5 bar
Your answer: 2 bar
